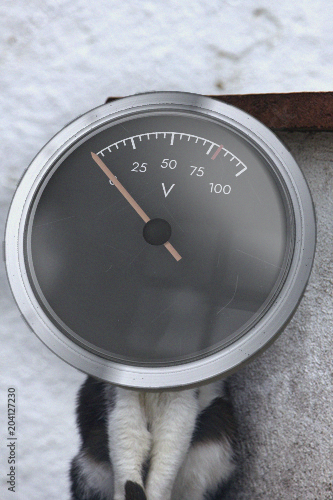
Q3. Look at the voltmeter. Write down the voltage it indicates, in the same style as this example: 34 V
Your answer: 0 V
